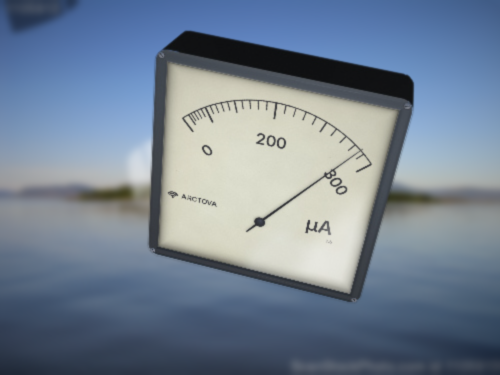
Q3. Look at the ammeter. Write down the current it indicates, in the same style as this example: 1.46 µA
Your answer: 285 µA
